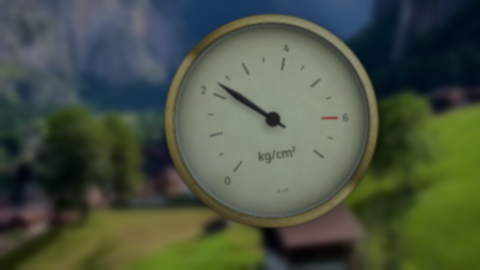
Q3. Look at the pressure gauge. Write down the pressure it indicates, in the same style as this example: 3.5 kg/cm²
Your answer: 2.25 kg/cm²
